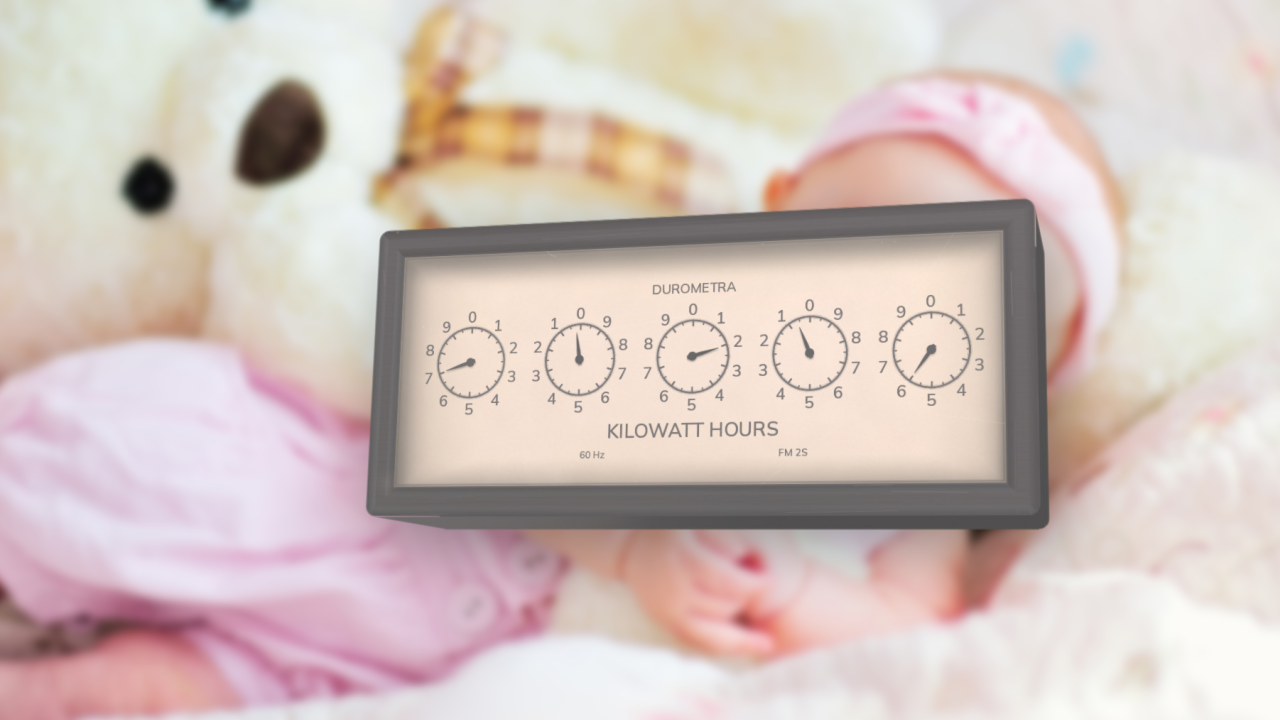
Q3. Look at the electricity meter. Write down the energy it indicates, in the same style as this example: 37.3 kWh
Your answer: 70206 kWh
